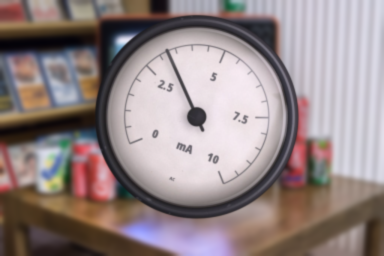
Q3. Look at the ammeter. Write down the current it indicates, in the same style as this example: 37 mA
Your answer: 3.25 mA
